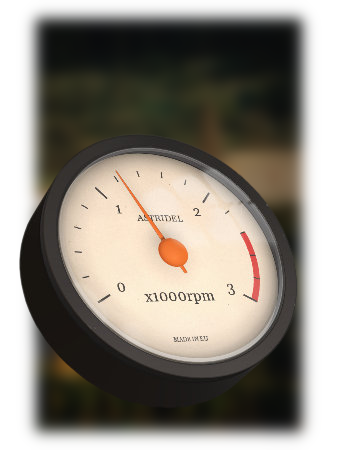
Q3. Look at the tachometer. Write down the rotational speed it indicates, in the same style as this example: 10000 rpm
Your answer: 1200 rpm
